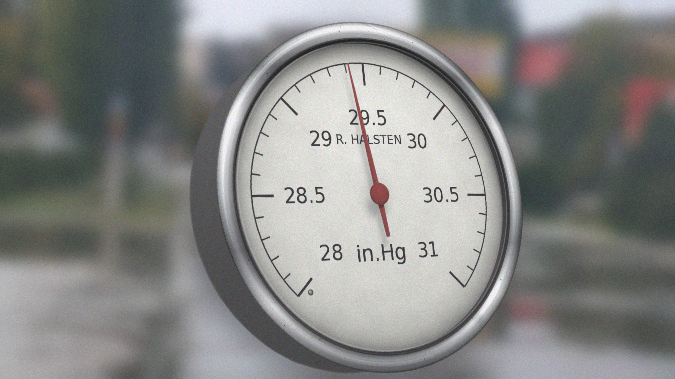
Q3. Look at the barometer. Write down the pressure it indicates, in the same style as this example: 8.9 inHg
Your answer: 29.4 inHg
